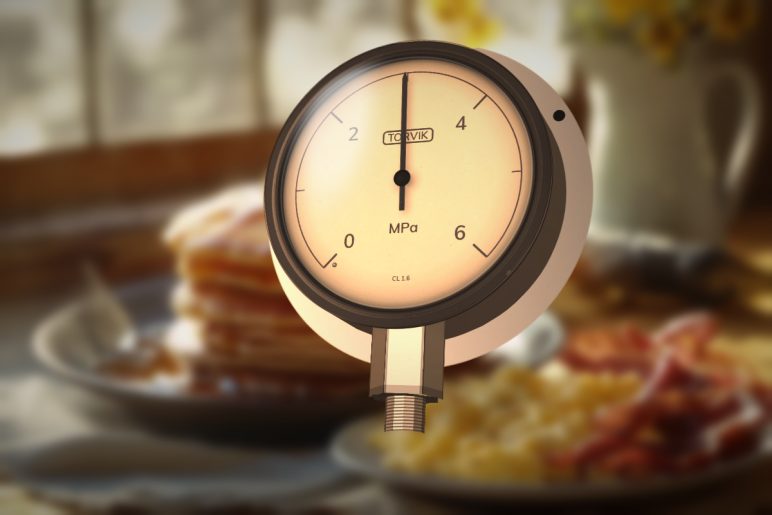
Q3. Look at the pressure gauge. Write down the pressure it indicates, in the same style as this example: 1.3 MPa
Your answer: 3 MPa
